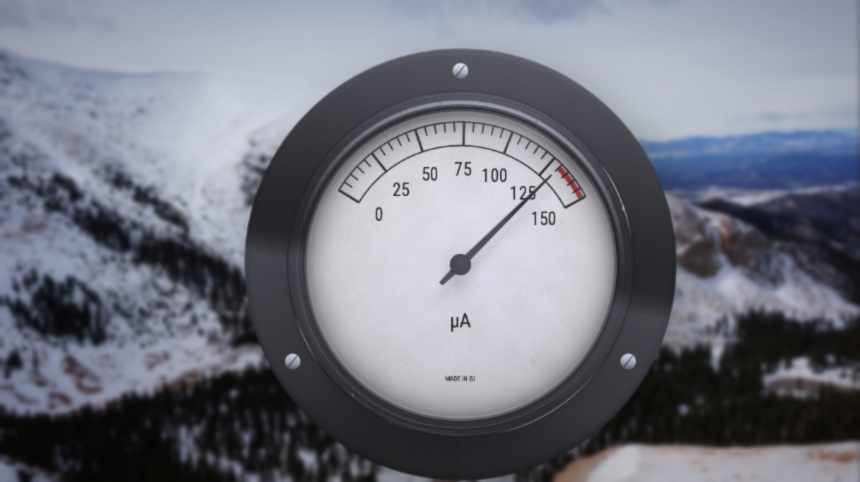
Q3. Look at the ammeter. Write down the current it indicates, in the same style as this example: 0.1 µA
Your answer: 130 µA
